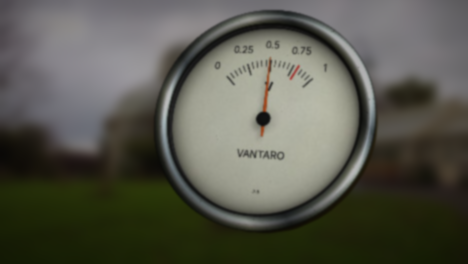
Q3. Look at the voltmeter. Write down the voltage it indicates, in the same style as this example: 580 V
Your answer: 0.5 V
